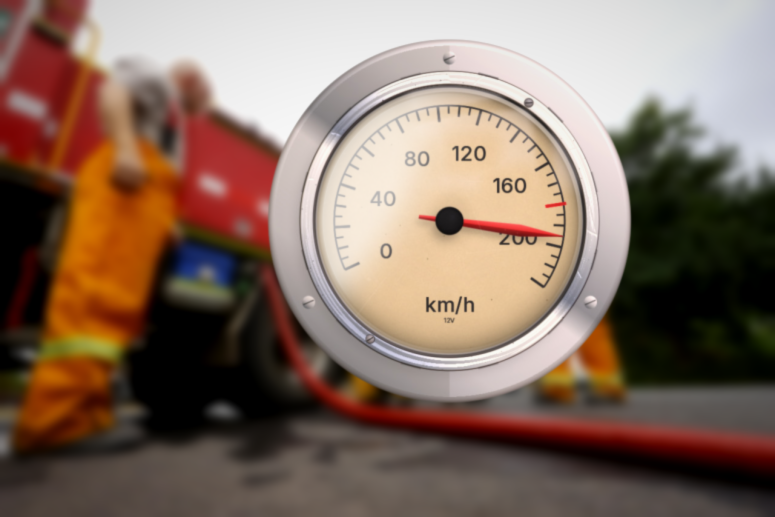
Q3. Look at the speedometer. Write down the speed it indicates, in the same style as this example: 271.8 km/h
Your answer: 195 km/h
